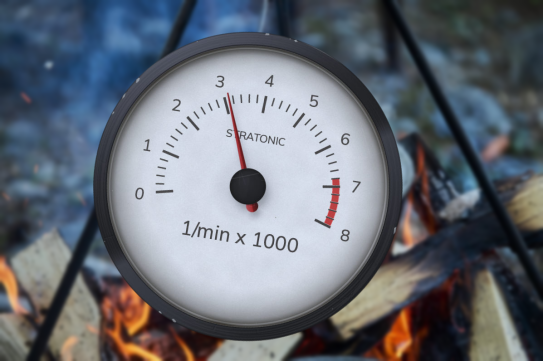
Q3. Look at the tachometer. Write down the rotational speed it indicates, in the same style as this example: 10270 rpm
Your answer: 3100 rpm
